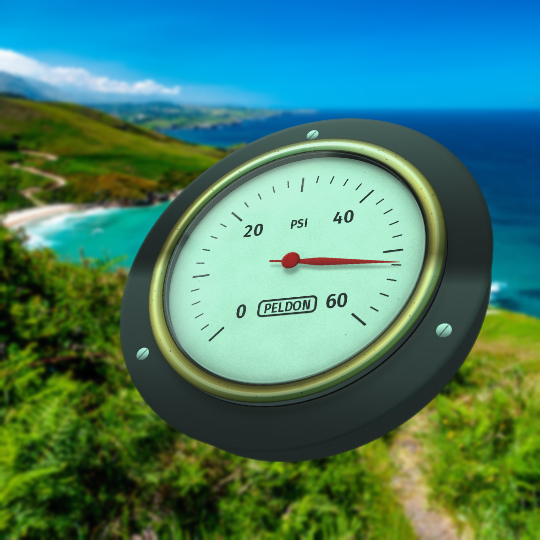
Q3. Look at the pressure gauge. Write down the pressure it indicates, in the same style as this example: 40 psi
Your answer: 52 psi
